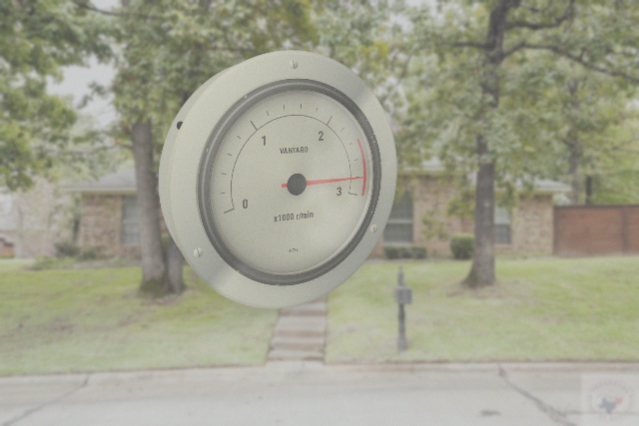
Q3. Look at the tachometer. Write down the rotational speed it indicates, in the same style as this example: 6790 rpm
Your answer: 2800 rpm
